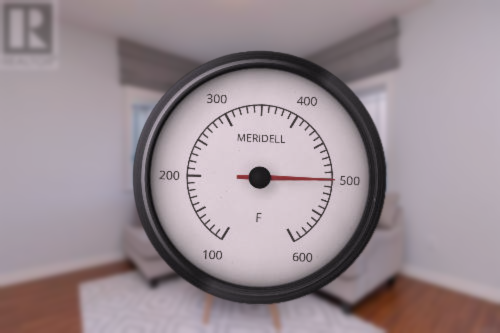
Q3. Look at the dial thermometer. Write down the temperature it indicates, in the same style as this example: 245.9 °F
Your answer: 500 °F
